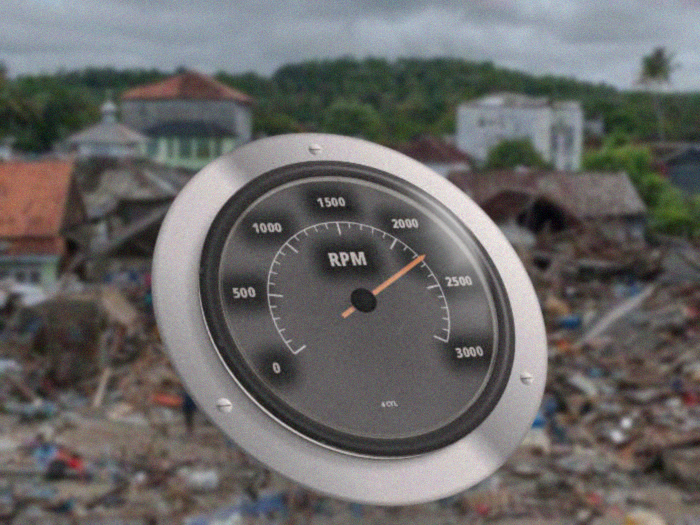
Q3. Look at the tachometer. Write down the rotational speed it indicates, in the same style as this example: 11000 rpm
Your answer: 2250 rpm
